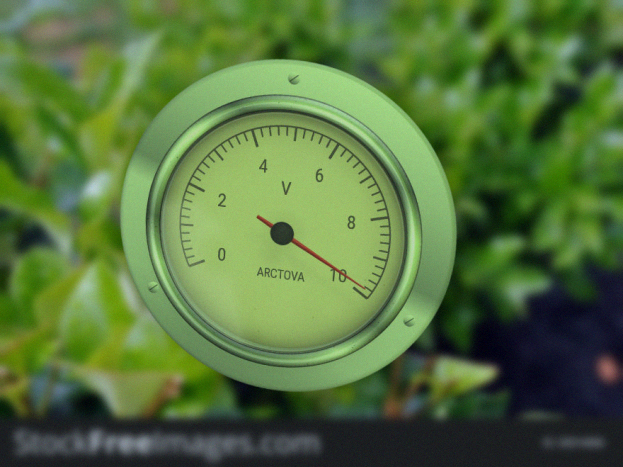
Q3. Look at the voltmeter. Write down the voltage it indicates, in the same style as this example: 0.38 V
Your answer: 9.8 V
